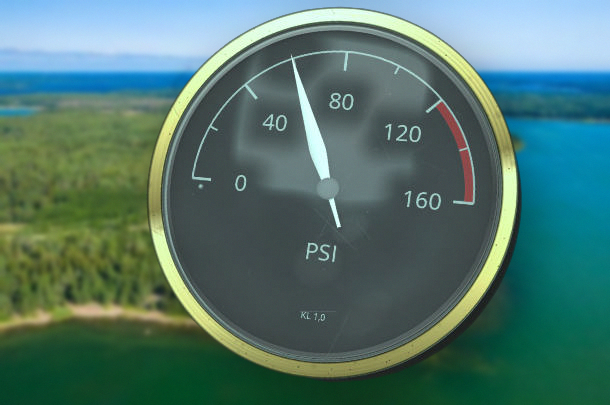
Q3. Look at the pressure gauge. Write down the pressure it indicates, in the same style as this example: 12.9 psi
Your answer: 60 psi
